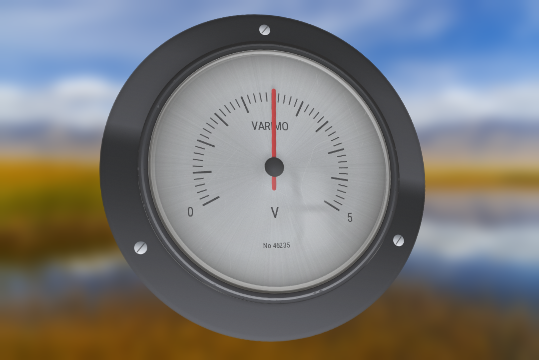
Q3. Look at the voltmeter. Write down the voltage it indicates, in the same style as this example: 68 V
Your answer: 2.5 V
